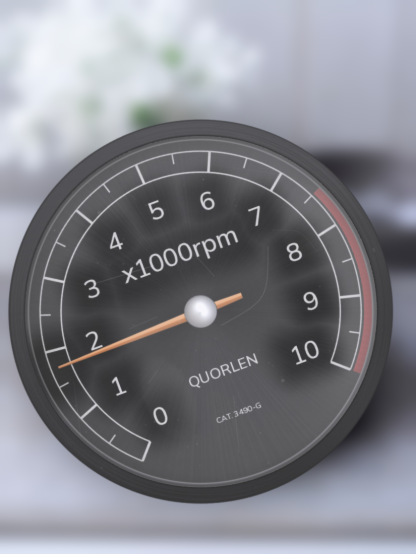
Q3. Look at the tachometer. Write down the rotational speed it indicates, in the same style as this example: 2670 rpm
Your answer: 1750 rpm
